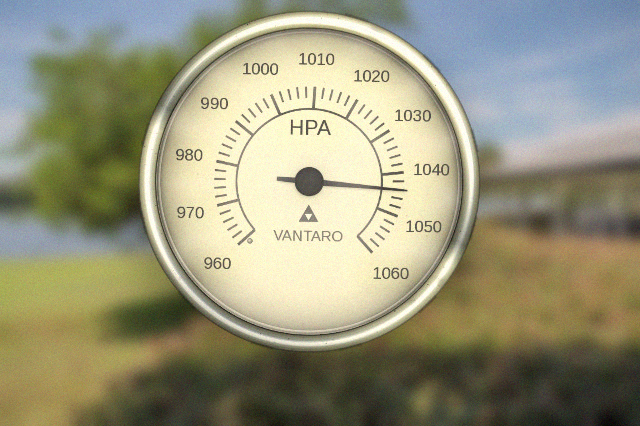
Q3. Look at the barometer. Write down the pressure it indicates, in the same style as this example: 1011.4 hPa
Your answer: 1044 hPa
